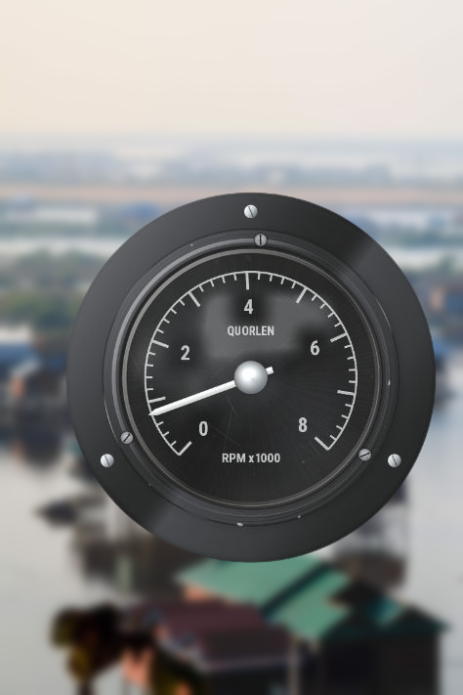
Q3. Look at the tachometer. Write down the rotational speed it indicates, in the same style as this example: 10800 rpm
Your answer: 800 rpm
